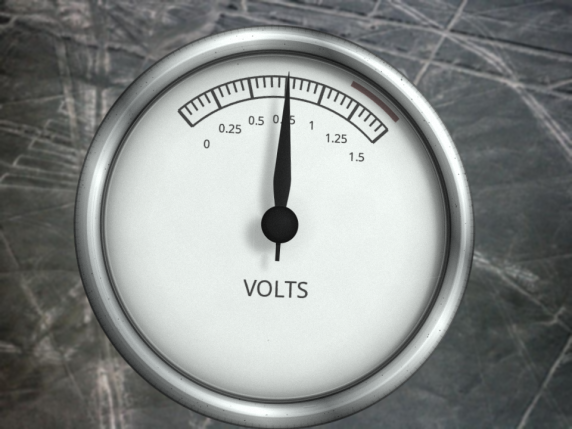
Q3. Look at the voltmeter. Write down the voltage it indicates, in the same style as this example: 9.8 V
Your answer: 0.75 V
